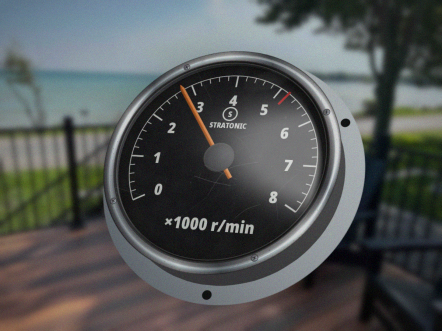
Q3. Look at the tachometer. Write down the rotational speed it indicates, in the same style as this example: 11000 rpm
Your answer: 2800 rpm
